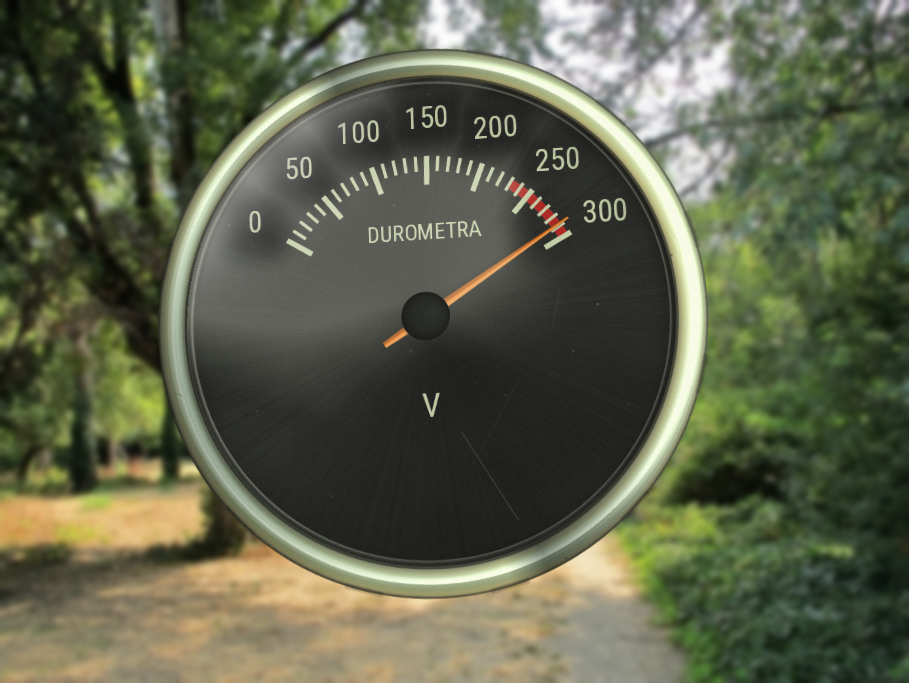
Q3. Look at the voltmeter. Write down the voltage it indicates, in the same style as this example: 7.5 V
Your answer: 290 V
